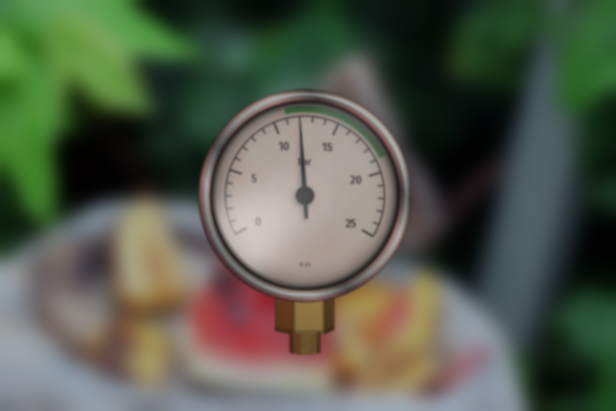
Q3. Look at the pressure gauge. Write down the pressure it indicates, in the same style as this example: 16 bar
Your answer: 12 bar
